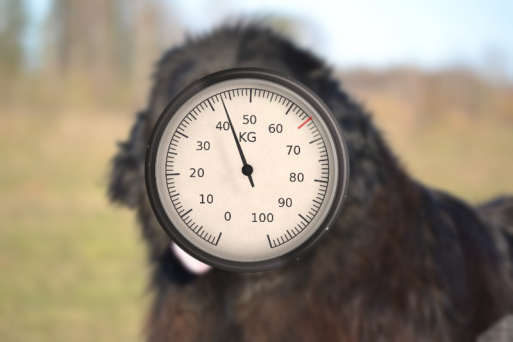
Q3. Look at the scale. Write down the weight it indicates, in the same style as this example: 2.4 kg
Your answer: 43 kg
